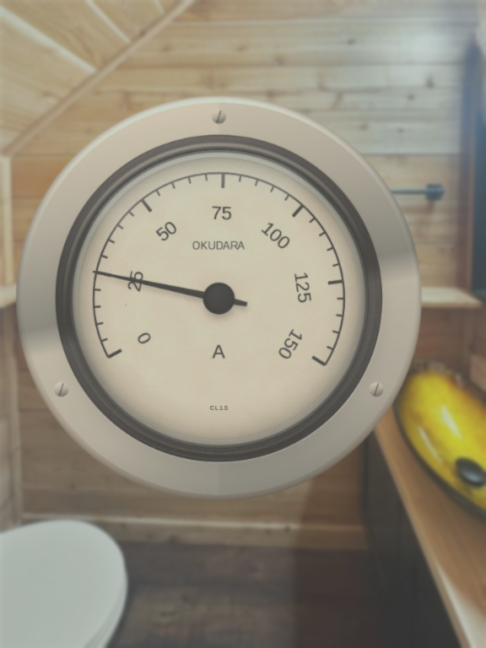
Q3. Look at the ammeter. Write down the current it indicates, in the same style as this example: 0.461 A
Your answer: 25 A
